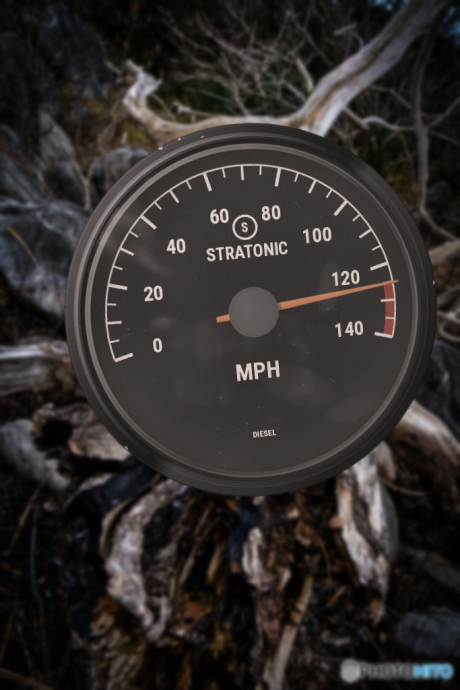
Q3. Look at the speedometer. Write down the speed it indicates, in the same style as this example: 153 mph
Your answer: 125 mph
